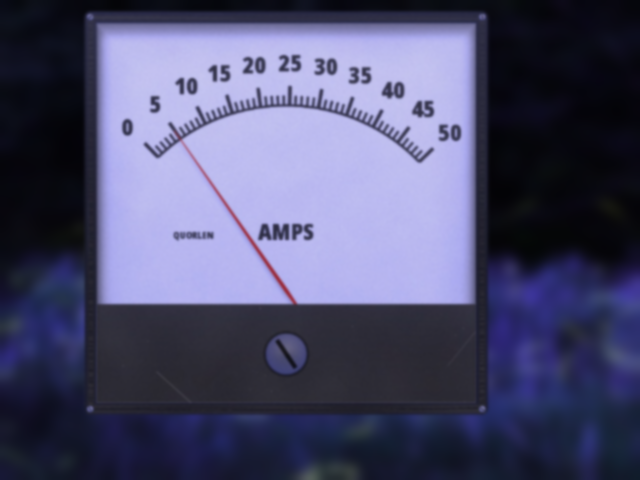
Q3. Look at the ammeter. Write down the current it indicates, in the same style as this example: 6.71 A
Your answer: 5 A
